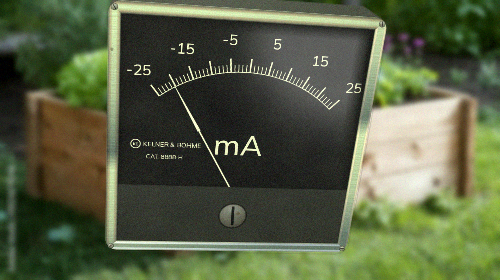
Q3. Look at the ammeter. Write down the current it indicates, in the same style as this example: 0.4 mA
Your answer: -20 mA
